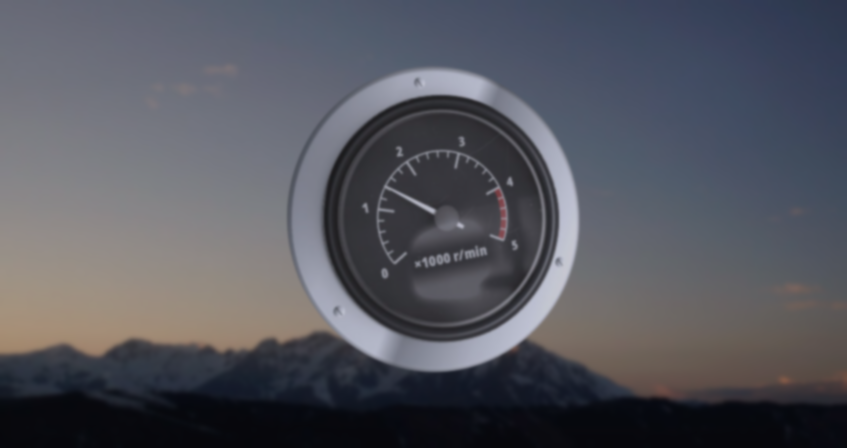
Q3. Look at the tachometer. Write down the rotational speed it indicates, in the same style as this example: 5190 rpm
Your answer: 1400 rpm
